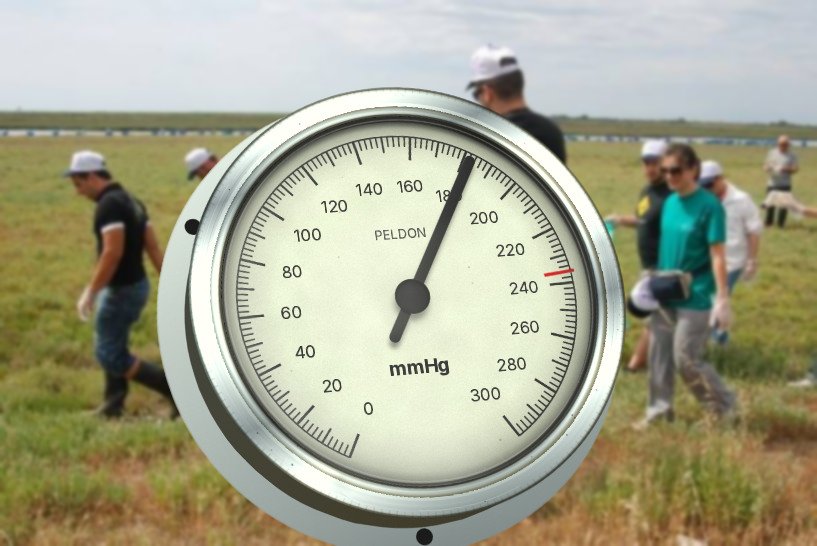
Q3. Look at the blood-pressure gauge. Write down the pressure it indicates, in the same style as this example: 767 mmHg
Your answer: 182 mmHg
